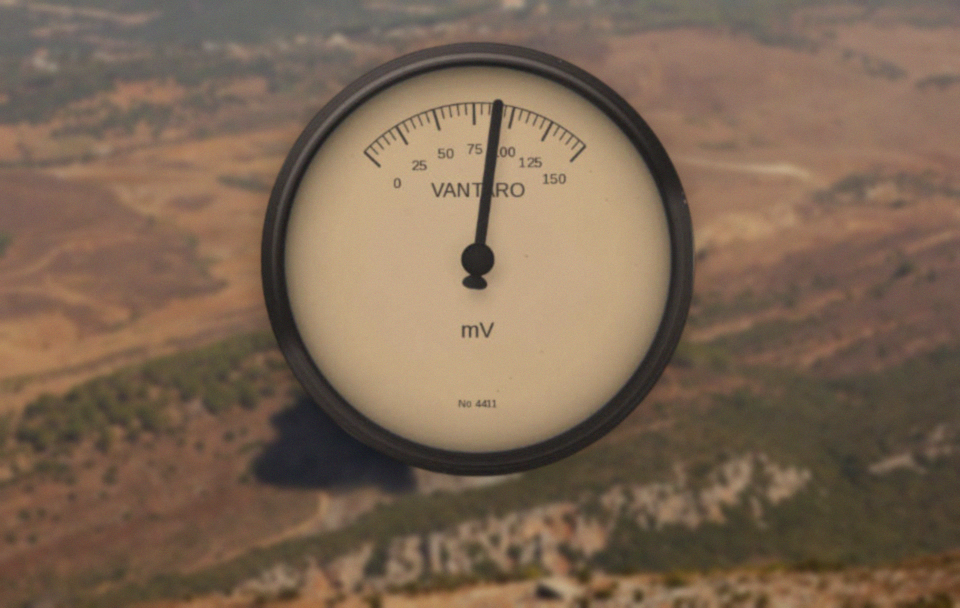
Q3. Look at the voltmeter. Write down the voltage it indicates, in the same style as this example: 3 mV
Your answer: 90 mV
